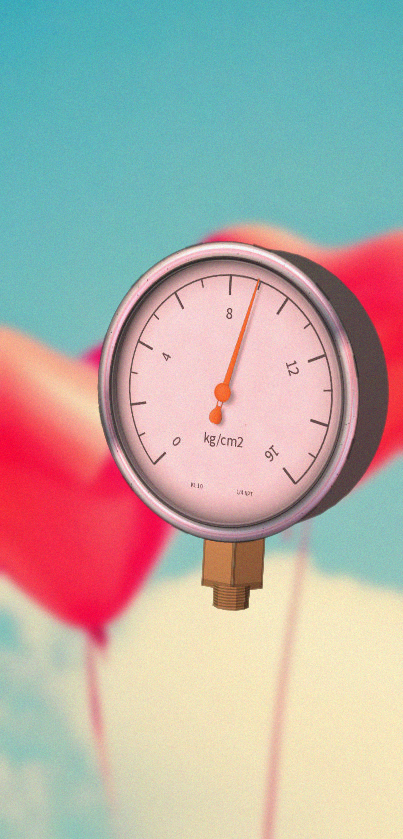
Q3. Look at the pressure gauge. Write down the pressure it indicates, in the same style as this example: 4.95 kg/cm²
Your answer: 9 kg/cm²
